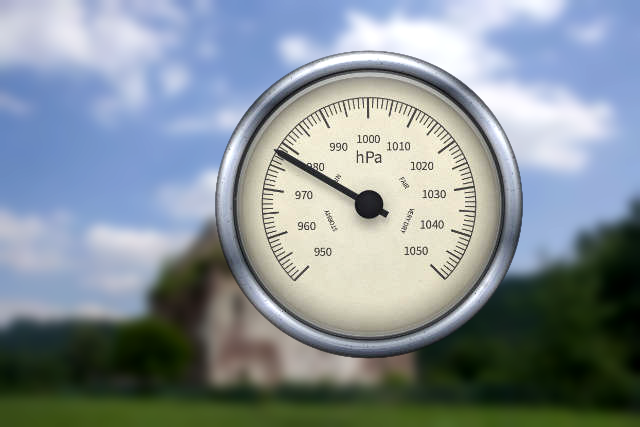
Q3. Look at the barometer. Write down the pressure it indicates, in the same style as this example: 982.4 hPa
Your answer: 978 hPa
